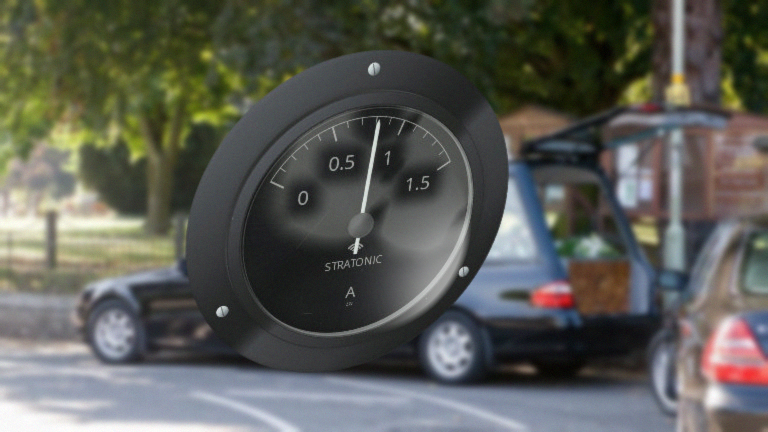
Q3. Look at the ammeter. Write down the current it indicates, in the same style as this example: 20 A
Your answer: 0.8 A
